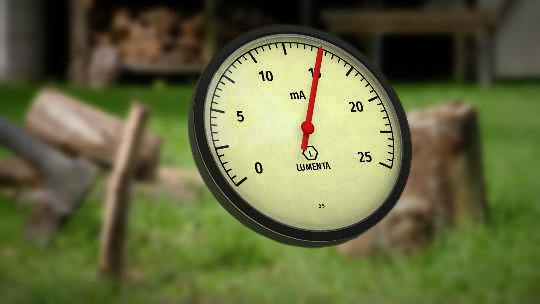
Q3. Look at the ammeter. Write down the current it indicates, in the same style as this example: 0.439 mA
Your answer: 15 mA
